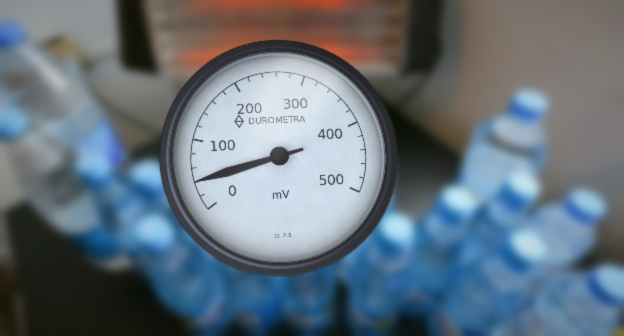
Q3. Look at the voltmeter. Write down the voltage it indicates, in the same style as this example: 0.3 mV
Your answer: 40 mV
